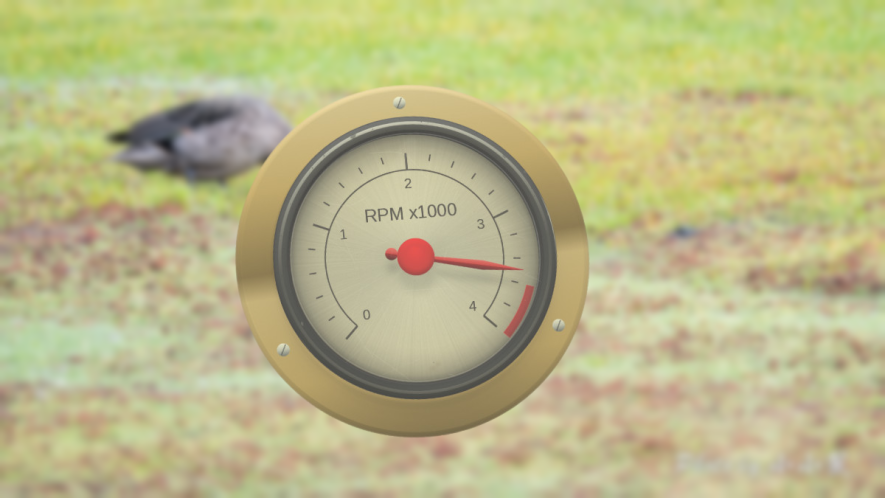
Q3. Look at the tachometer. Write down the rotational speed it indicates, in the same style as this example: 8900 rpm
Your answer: 3500 rpm
